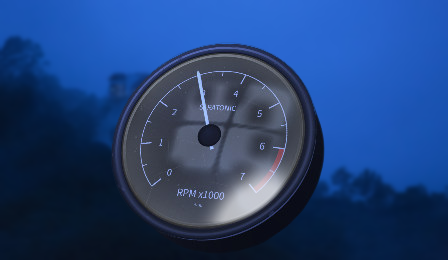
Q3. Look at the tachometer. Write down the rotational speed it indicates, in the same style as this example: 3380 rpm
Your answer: 3000 rpm
